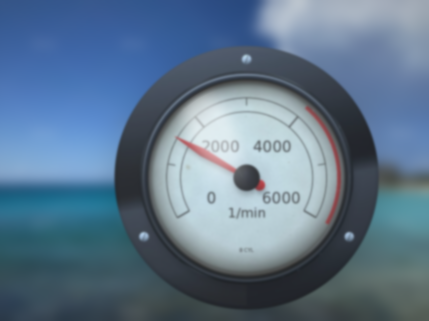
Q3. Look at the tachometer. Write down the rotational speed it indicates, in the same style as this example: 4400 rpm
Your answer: 1500 rpm
